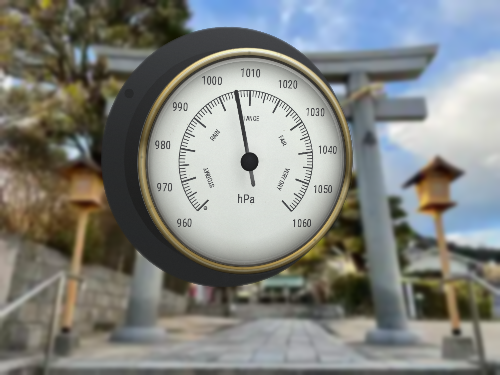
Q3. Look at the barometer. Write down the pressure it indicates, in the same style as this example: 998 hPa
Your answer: 1005 hPa
